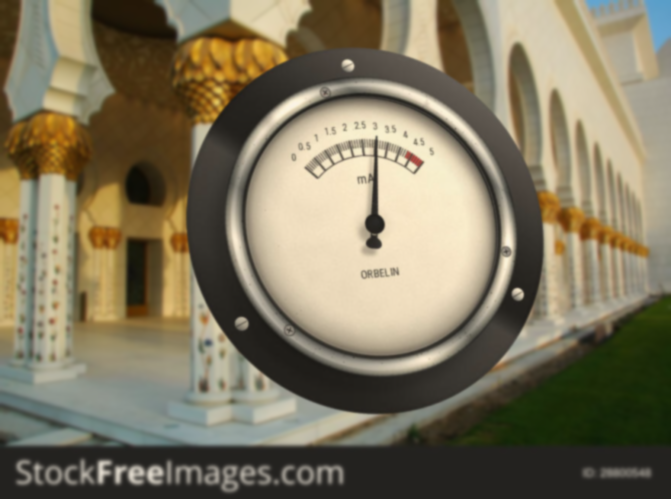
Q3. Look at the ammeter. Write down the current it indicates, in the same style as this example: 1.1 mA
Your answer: 3 mA
